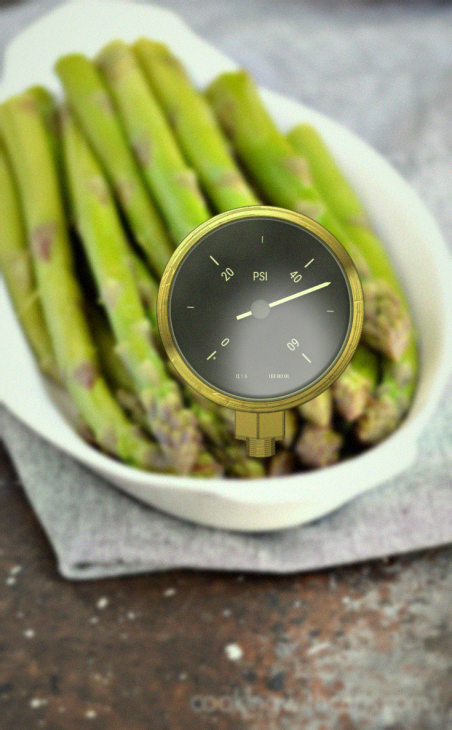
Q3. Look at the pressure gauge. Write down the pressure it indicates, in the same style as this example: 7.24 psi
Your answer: 45 psi
